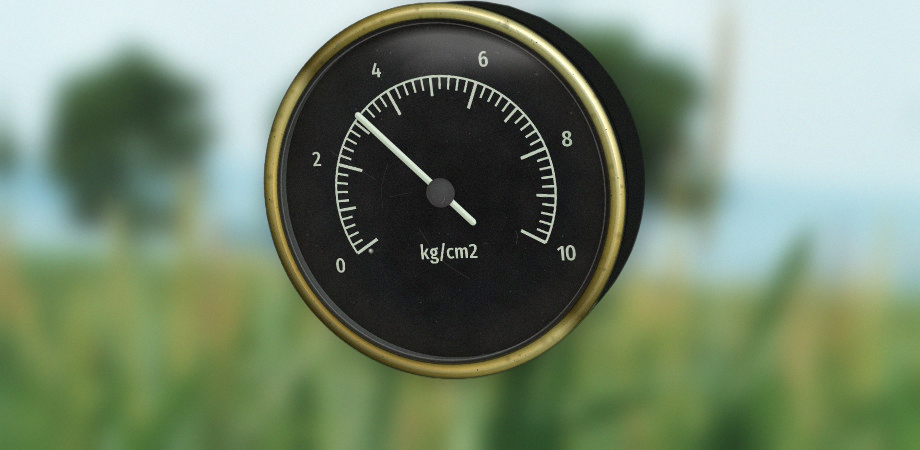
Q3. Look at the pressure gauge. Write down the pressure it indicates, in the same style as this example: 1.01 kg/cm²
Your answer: 3.2 kg/cm²
